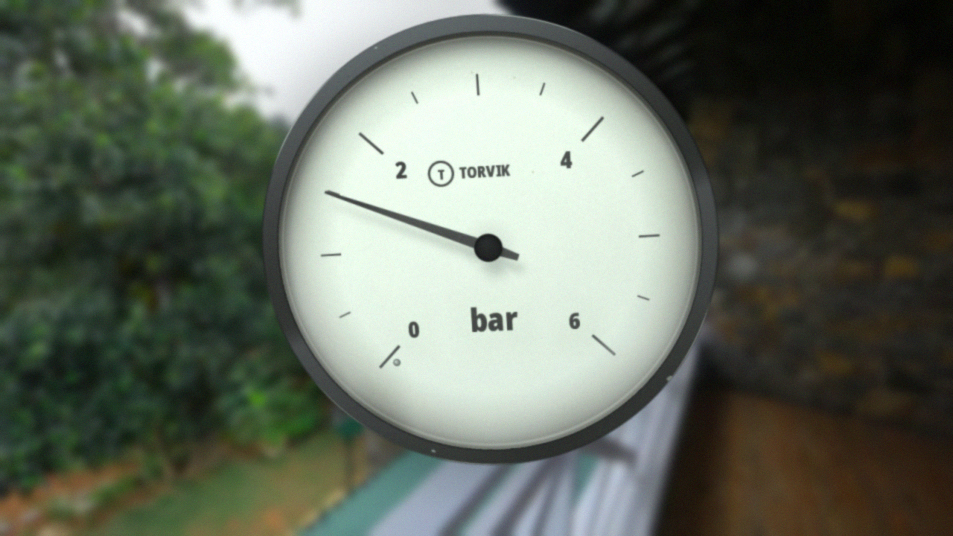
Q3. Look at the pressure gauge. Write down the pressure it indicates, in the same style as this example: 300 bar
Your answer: 1.5 bar
